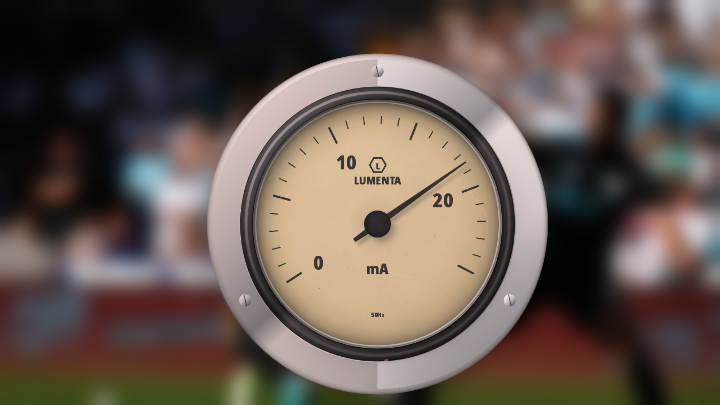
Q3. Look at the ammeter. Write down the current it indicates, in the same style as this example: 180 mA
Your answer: 18.5 mA
